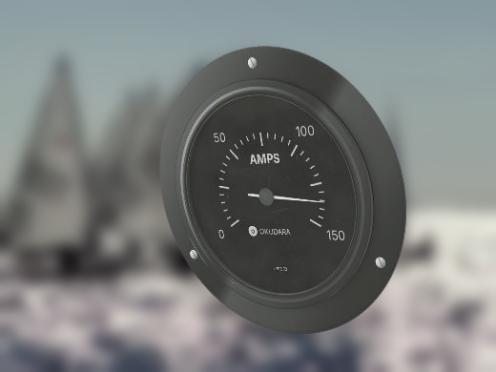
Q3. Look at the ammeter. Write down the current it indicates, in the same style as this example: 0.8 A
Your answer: 135 A
